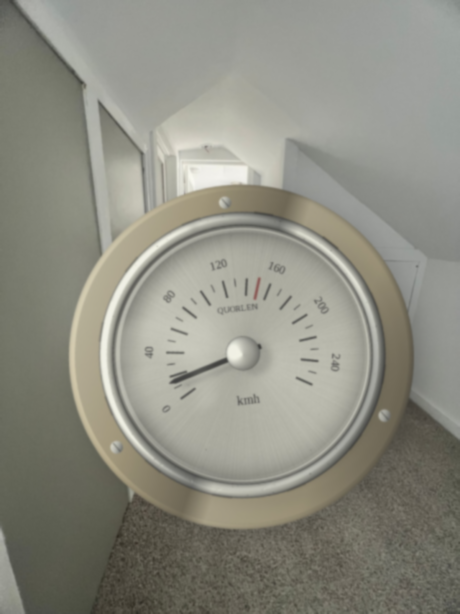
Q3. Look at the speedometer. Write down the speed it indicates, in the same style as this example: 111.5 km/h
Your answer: 15 km/h
